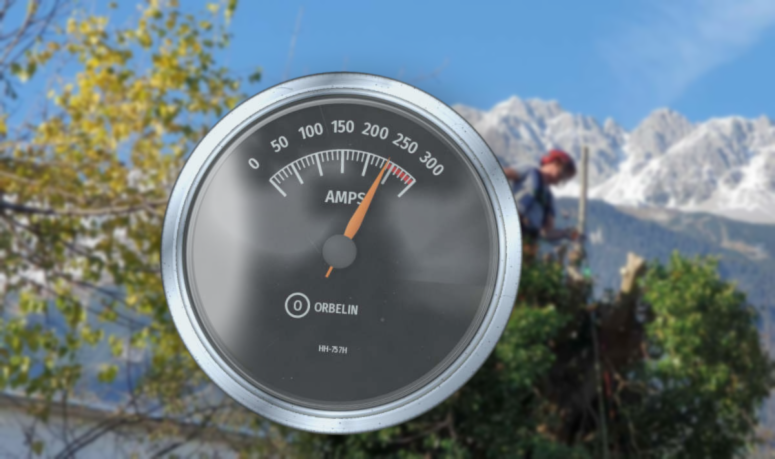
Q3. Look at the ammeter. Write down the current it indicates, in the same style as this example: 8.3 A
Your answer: 240 A
